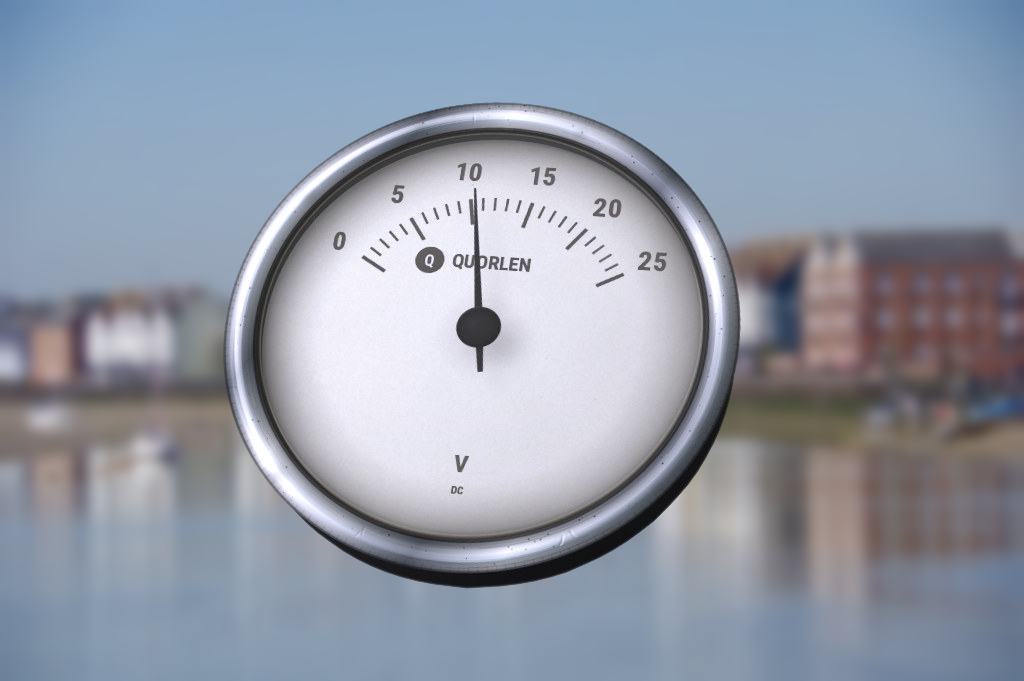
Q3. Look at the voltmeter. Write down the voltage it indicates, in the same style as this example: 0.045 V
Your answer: 10.5 V
